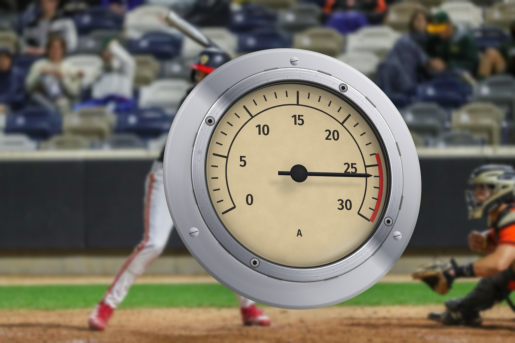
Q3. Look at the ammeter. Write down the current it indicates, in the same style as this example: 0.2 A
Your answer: 26 A
